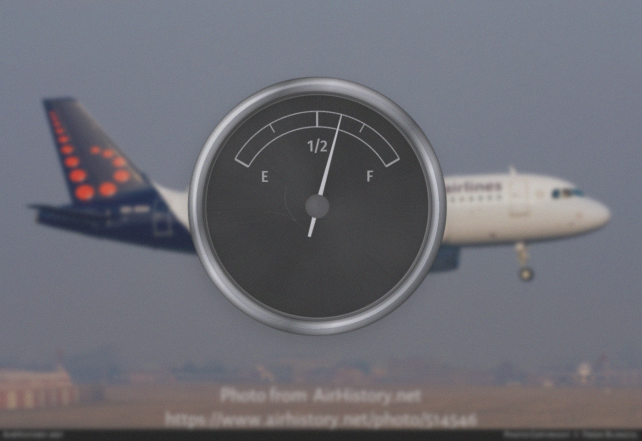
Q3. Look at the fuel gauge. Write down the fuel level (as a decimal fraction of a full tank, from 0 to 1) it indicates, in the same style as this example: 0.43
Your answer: 0.625
